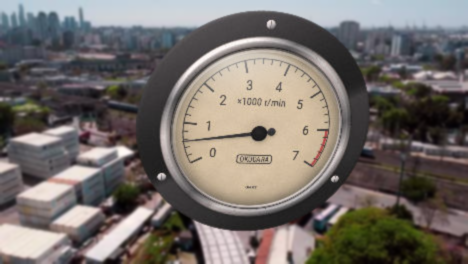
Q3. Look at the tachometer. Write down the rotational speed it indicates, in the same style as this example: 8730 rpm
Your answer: 600 rpm
